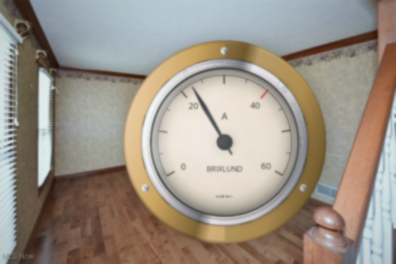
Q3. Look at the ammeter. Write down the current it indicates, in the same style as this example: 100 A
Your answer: 22.5 A
